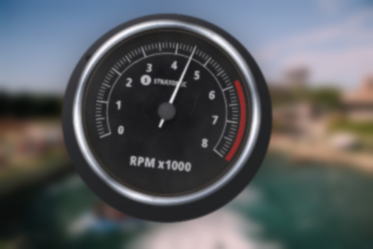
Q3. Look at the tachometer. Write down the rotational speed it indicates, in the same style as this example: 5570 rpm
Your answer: 4500 rpm
